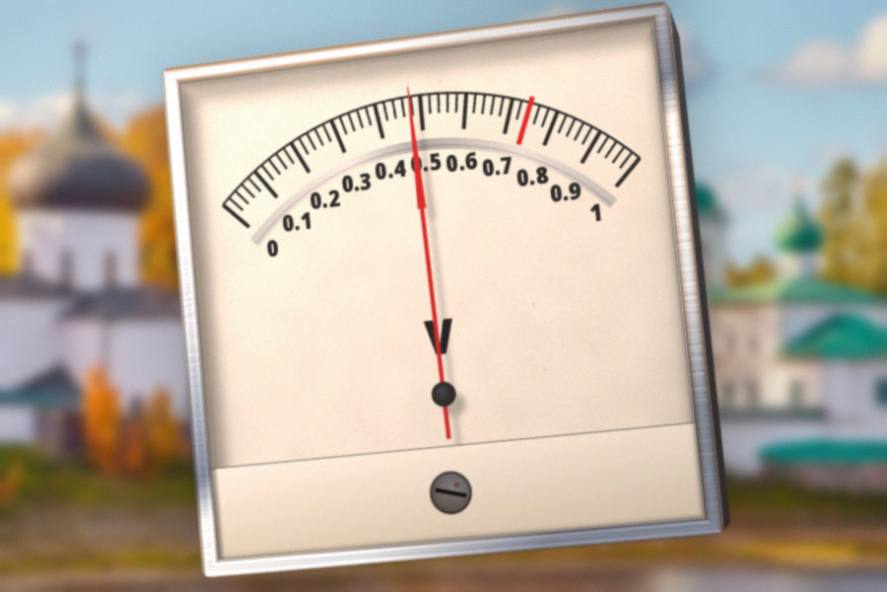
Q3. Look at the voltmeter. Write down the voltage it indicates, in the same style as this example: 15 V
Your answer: 0.48 V
